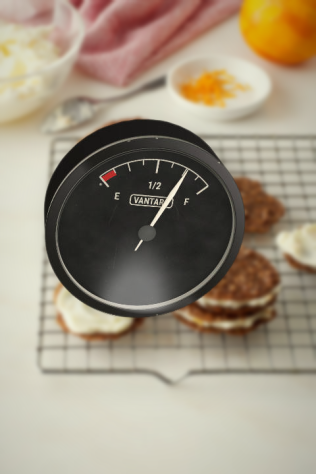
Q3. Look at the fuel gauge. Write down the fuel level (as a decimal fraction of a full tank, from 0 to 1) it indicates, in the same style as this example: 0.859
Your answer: 0.75
